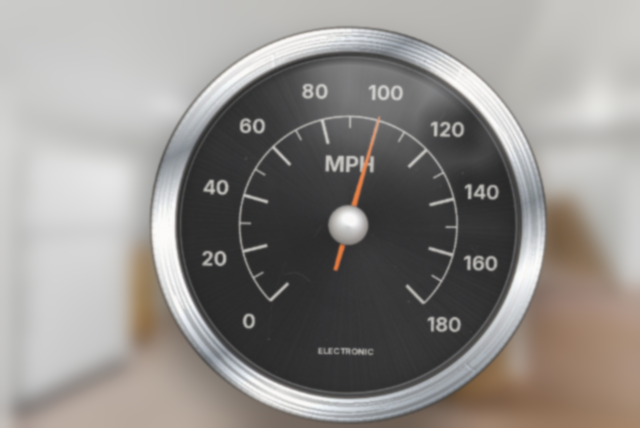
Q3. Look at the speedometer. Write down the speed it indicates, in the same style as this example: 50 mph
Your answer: 100 mph
